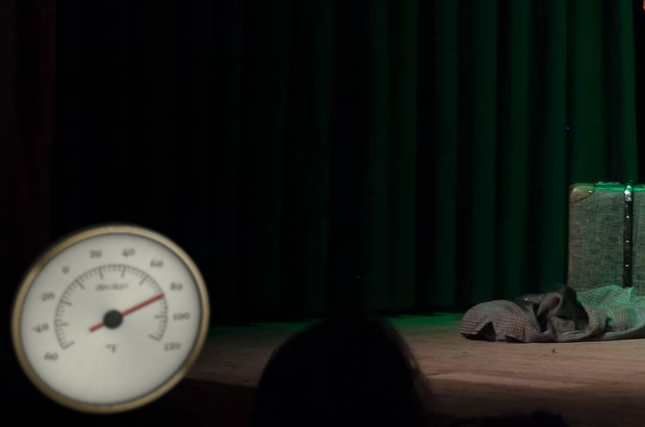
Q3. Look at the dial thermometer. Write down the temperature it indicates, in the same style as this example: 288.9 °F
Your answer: 80 °F
